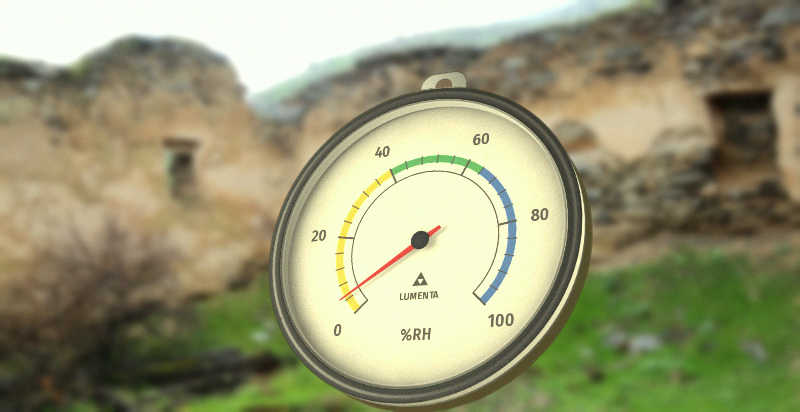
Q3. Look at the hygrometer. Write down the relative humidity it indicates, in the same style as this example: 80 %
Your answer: 4 %
